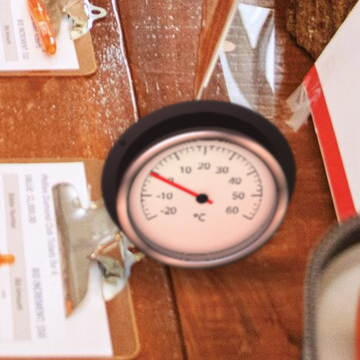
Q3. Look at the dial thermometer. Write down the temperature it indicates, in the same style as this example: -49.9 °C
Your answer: 0 °C
